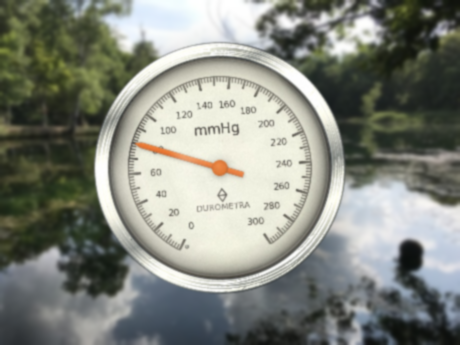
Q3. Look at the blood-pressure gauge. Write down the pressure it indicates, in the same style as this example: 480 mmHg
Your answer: 80 mmHg
